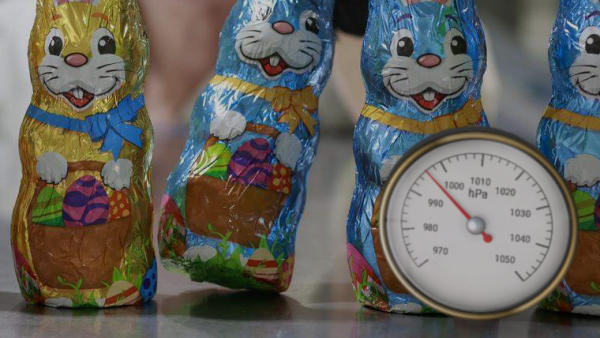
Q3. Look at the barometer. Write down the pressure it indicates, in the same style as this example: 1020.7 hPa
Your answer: 996 hPa
